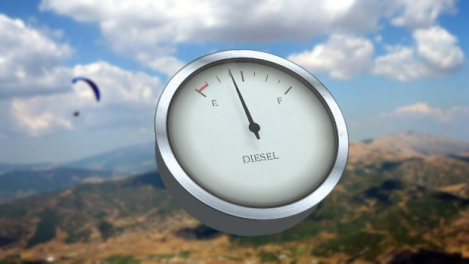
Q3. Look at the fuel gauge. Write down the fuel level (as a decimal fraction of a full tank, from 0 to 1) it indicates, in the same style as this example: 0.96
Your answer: 0.375
